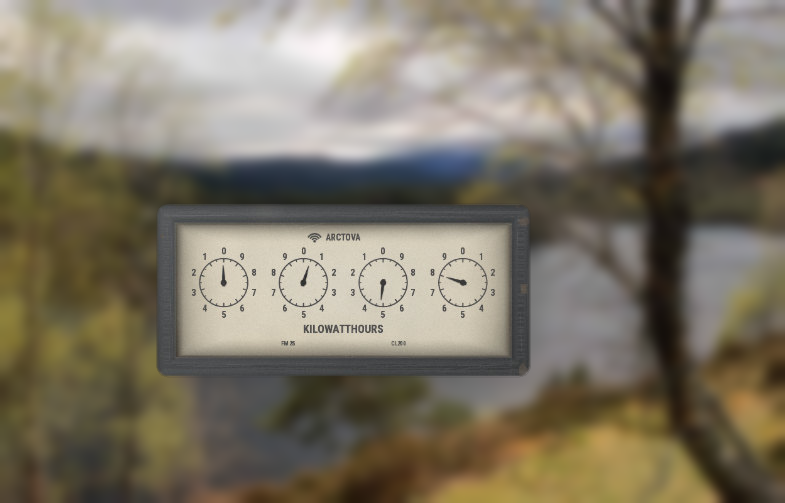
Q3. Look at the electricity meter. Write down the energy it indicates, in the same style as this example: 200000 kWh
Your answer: 48 kWh
